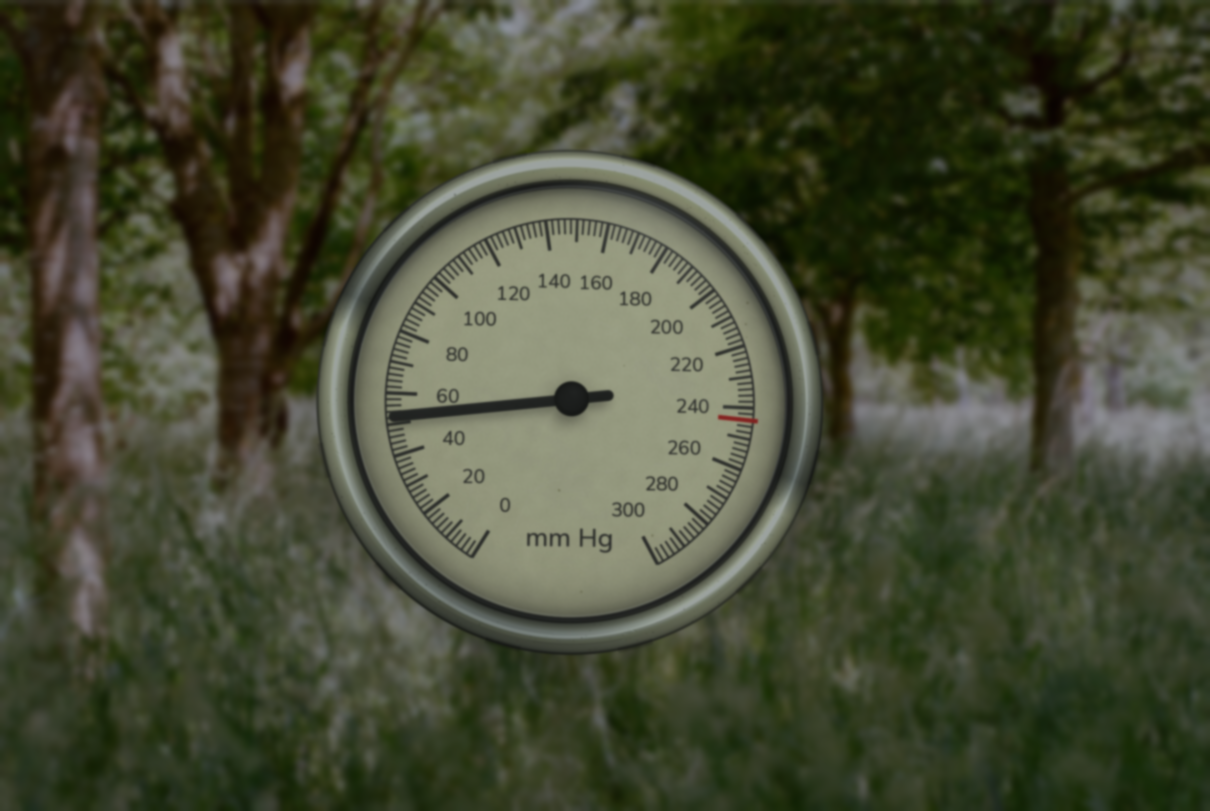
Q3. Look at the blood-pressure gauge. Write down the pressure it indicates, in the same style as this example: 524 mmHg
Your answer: 52 mmHg
